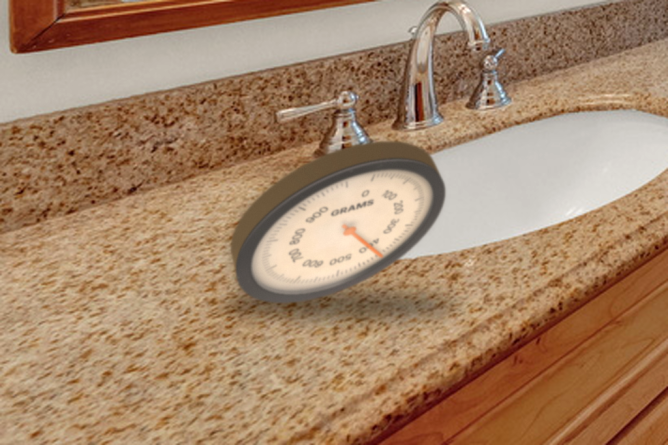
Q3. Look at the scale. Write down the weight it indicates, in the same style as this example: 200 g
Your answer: 400 g
